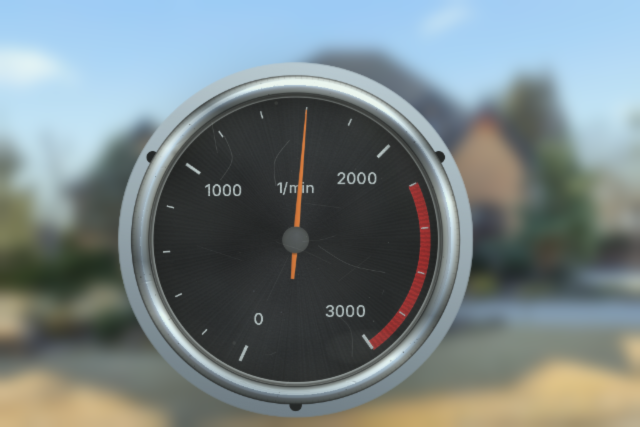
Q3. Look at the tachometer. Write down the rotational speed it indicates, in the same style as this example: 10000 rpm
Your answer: 1600 rpm
